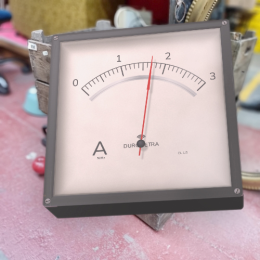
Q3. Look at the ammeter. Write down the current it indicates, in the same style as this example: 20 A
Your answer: 1.7 A
